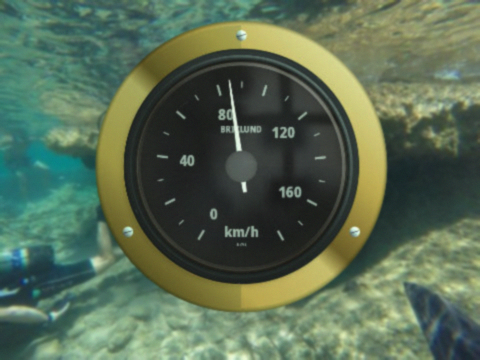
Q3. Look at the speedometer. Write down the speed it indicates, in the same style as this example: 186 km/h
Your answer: 85 km/h
